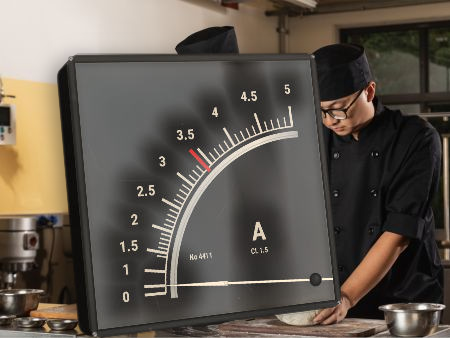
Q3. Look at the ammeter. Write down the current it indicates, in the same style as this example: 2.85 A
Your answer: 0.5 A
